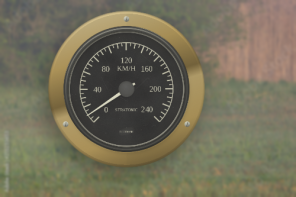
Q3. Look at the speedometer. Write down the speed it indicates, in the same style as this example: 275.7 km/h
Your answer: 10 km/h
